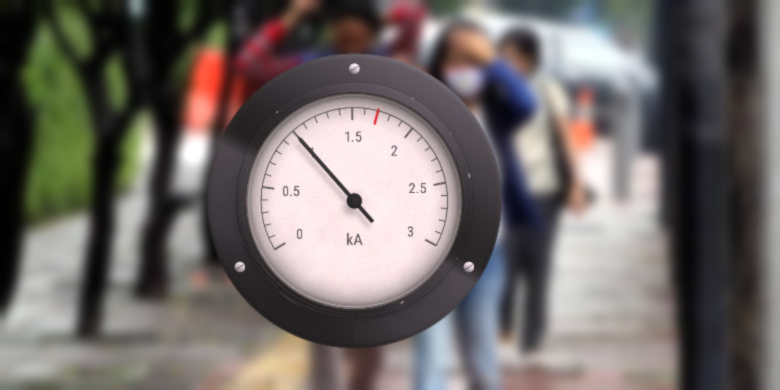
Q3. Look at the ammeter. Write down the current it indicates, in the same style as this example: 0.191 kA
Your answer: 1 kA
